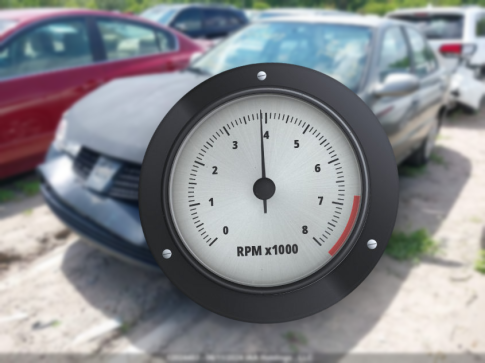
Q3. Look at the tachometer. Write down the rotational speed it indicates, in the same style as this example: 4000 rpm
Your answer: 3900 rpm
